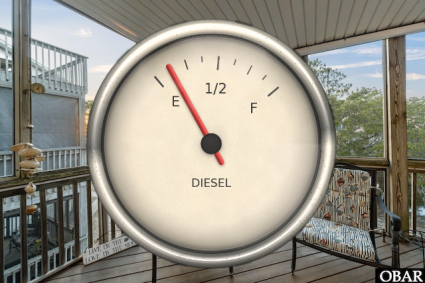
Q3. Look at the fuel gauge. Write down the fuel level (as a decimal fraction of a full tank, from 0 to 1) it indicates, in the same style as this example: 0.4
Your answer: 0.125
